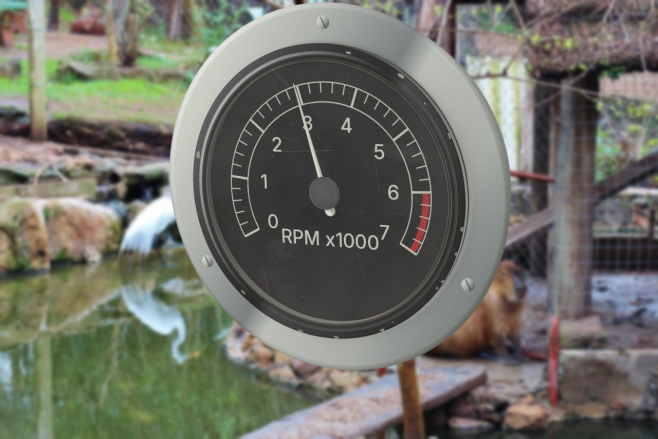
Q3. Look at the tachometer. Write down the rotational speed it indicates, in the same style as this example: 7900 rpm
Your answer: 3000 rpm
